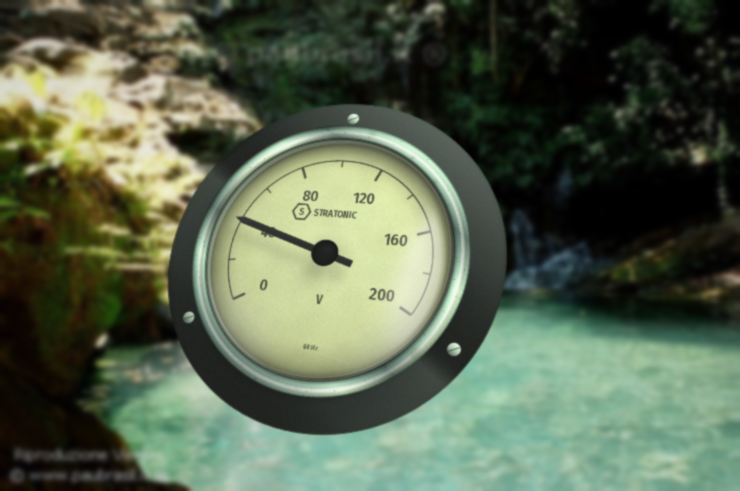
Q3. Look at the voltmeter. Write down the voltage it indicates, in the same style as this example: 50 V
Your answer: 40 V
